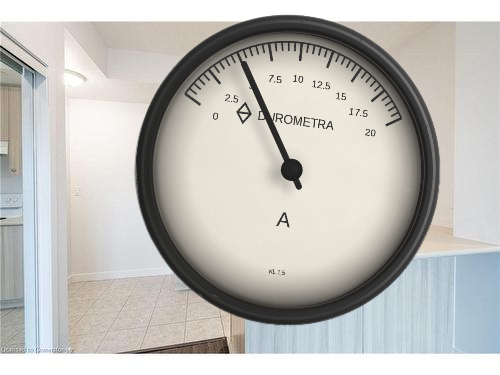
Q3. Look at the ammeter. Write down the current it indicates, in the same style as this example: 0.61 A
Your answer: 5 A
